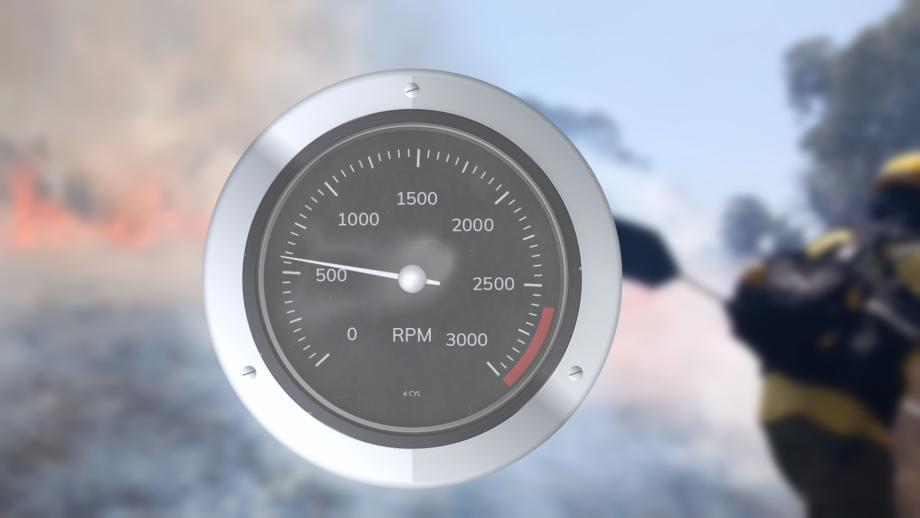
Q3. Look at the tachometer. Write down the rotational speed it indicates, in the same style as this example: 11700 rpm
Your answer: 575 rpm
